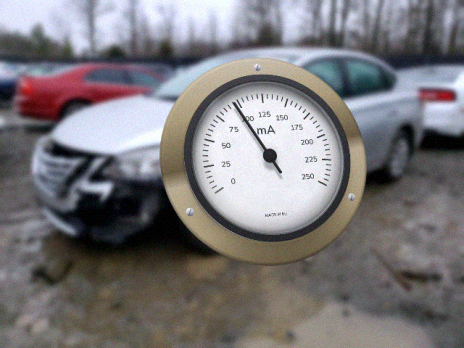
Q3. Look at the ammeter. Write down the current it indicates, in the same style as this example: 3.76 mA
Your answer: 95 mA
